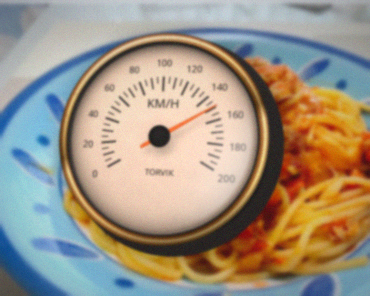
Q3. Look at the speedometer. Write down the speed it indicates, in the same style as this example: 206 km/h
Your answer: 150 km/h
